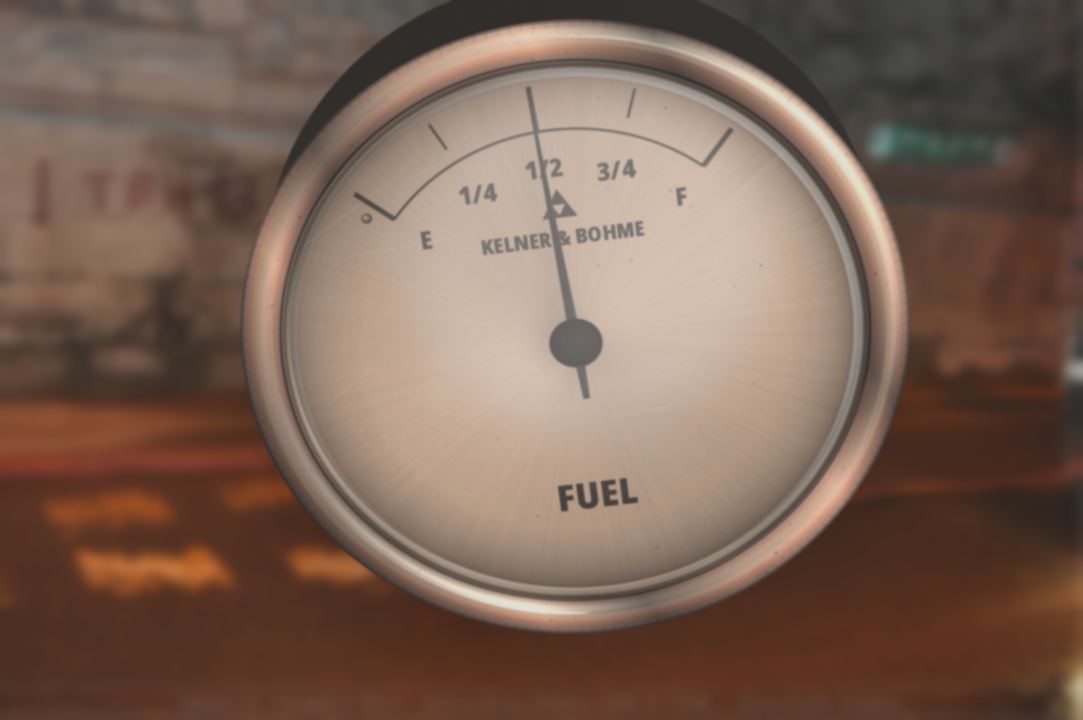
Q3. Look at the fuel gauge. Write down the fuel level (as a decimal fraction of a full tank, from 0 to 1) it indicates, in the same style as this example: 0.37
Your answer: 0.5
